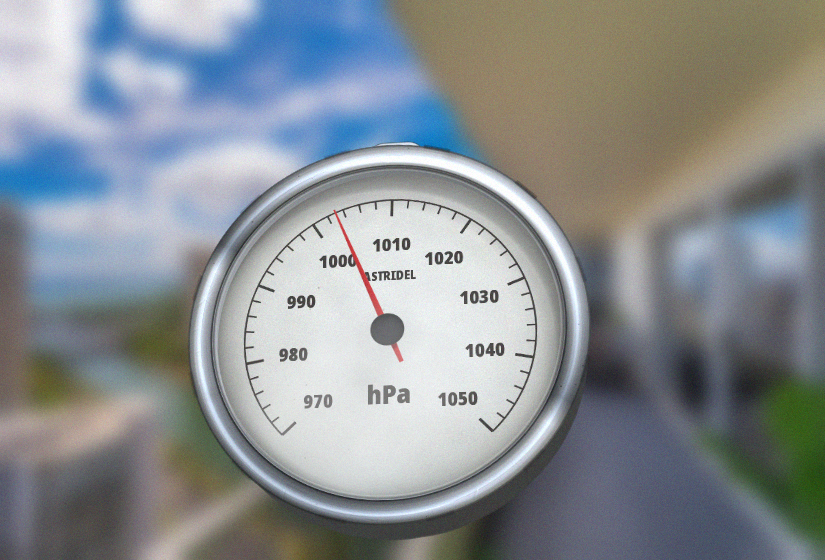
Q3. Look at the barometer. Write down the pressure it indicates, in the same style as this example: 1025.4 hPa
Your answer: 1003 hPa
